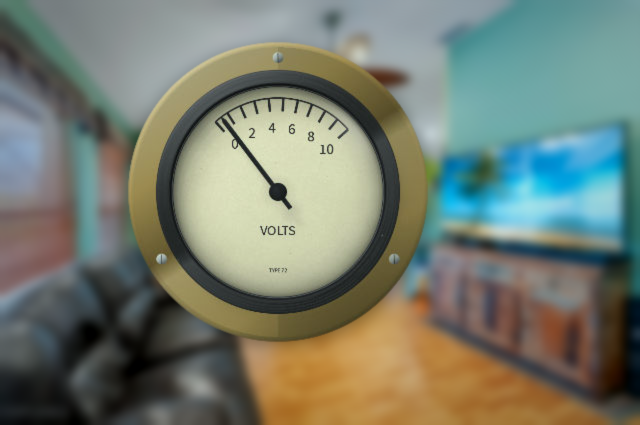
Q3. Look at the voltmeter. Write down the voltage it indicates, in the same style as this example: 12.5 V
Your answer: 0.5 V
